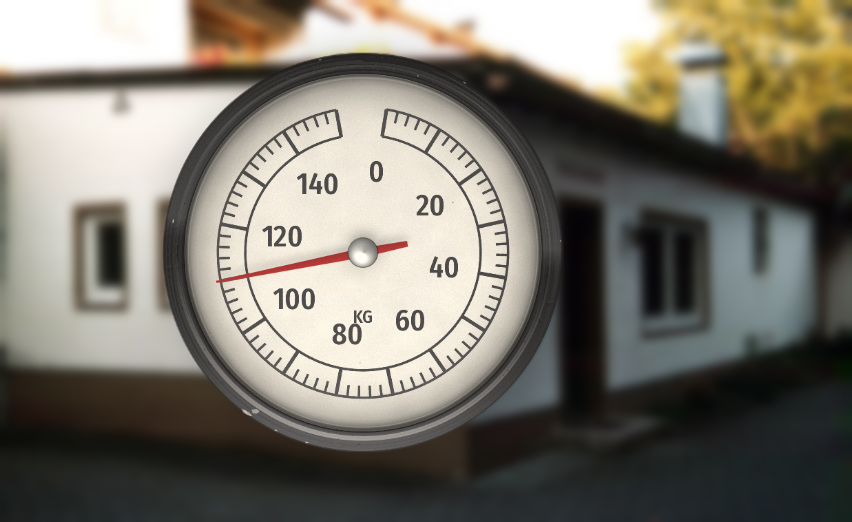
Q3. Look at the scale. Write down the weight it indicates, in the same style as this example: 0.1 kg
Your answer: 110 kg
